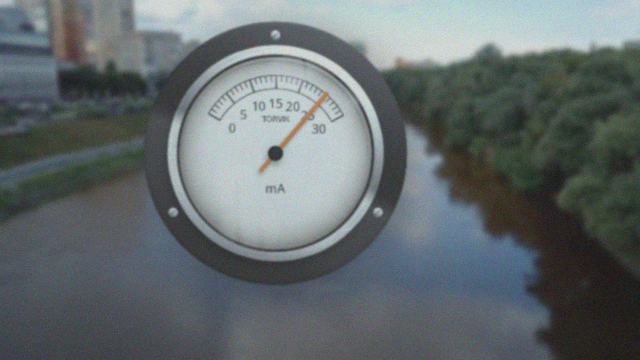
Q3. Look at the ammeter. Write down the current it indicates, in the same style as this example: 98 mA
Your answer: 25 mA
